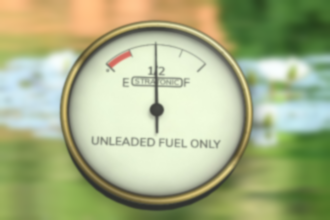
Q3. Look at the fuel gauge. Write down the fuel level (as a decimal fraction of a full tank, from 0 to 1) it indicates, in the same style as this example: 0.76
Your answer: 0.5
